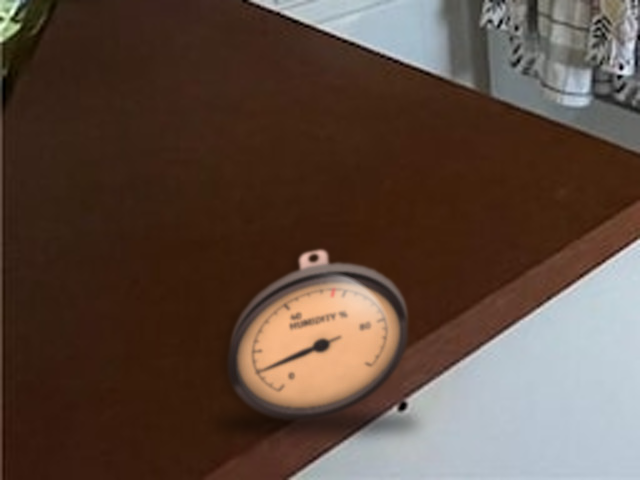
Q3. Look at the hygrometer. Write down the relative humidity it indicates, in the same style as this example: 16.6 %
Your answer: 12 %
